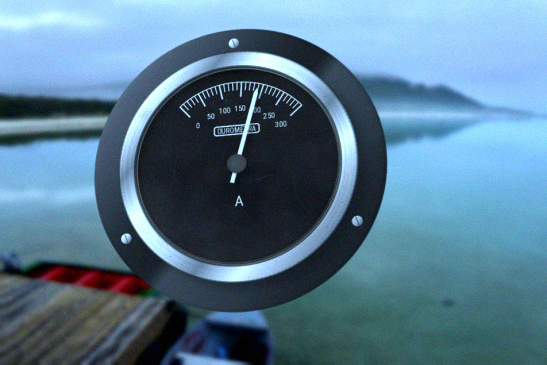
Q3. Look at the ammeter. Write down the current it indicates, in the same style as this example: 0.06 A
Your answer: 190 A
